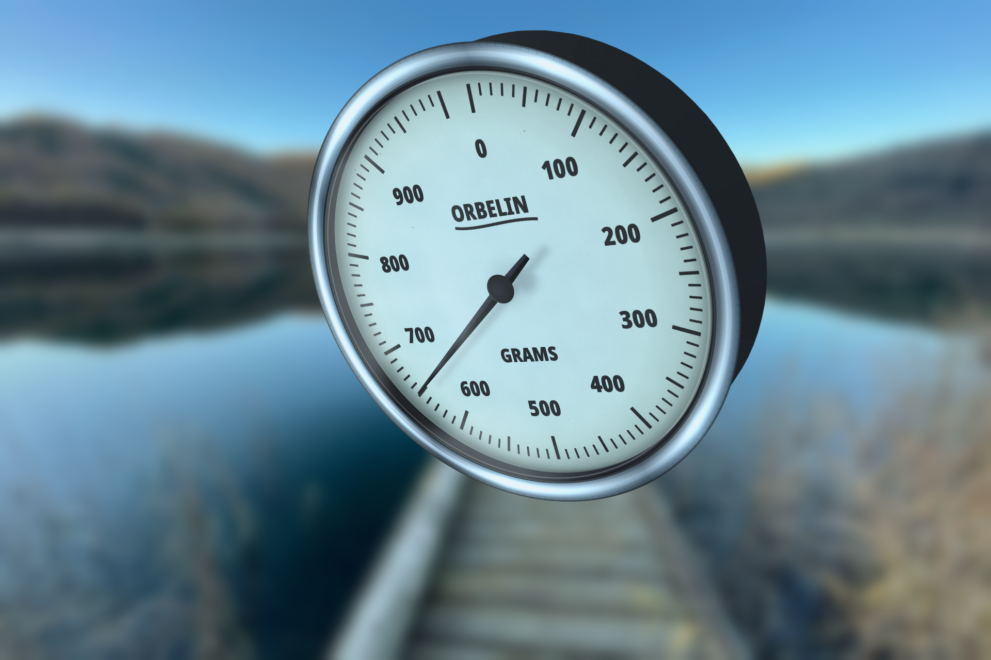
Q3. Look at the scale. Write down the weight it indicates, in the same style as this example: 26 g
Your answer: 650 g
